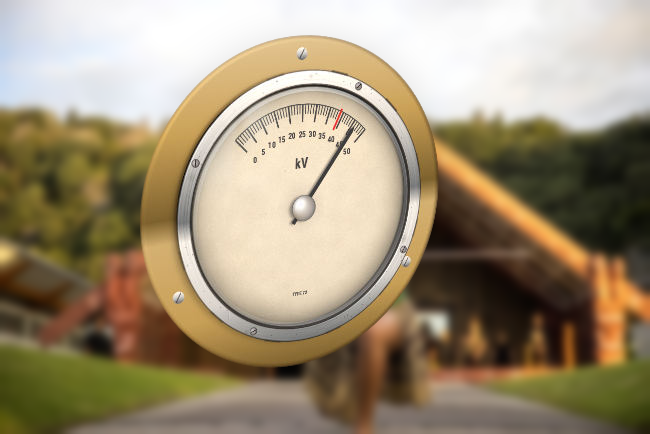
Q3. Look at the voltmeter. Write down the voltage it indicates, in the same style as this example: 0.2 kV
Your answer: 45 kV
